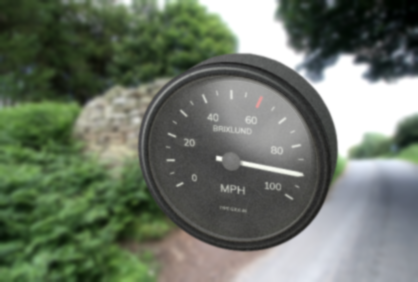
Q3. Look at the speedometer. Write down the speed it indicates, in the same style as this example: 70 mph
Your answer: 90 mph
